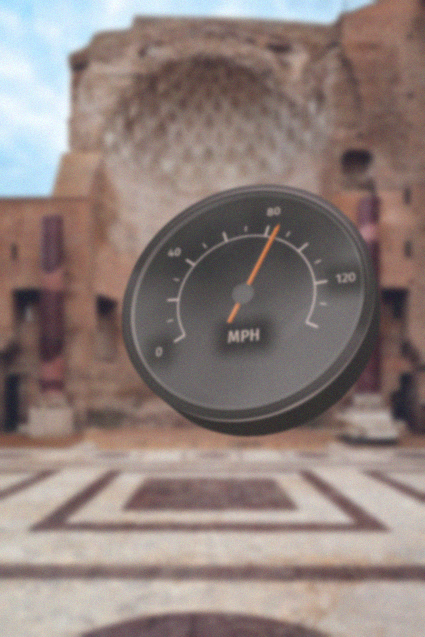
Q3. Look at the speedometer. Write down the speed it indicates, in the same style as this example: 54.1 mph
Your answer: 85 mph
